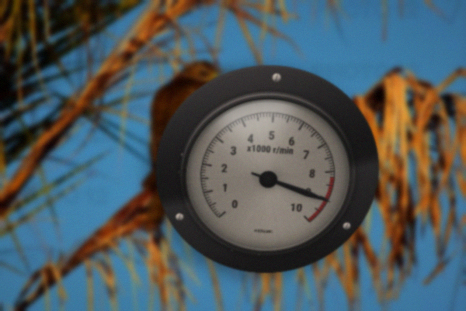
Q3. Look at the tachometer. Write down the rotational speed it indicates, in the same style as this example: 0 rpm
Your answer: 9000 rpm
